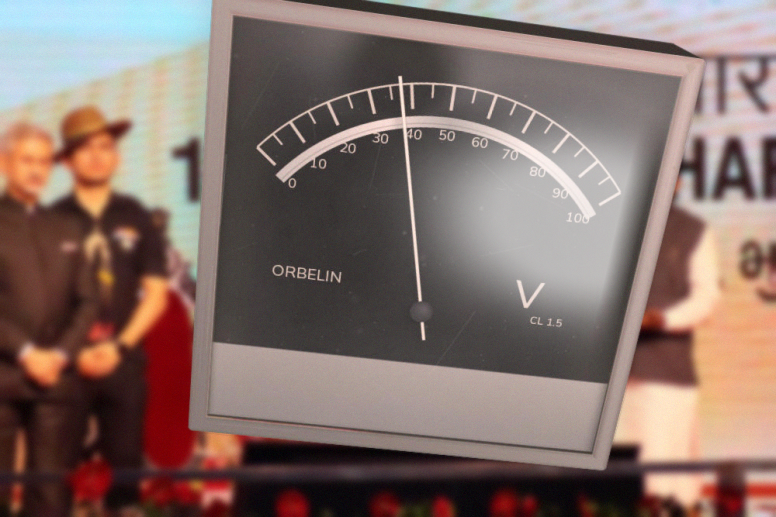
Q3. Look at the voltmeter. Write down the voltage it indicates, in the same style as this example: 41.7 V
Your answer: 37.5 V
